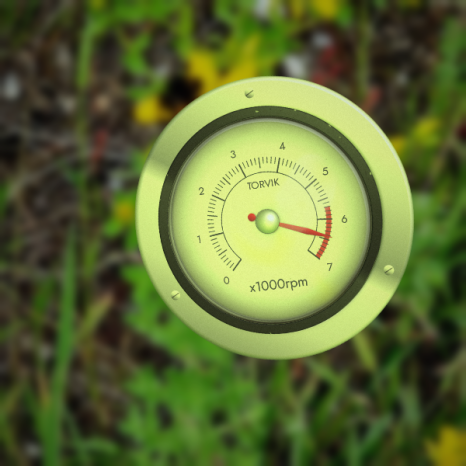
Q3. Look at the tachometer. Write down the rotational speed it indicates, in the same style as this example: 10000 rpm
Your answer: 6400 rpm
